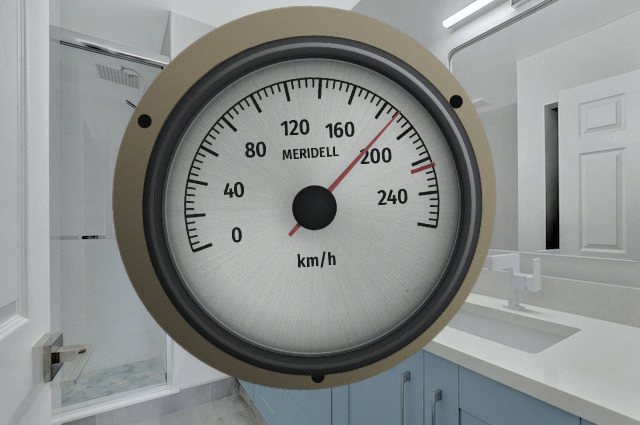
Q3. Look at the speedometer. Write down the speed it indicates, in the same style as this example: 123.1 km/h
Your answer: 188 km/h
